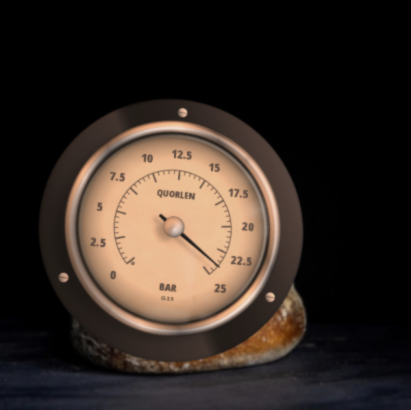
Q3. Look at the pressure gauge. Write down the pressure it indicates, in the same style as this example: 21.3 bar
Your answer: 24 bar
